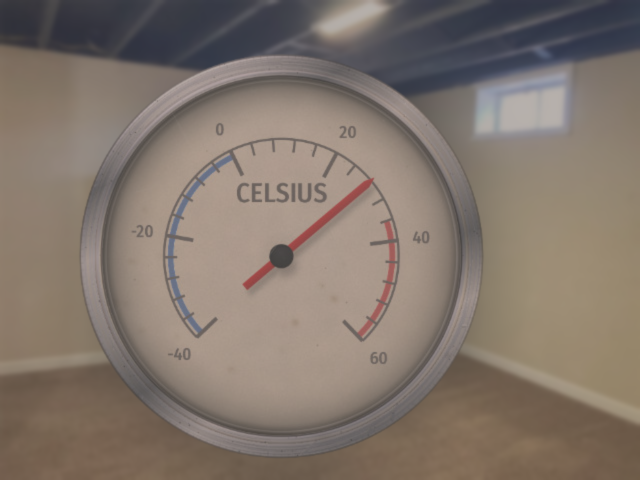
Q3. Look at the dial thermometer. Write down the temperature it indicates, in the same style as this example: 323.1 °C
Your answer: 28 °C
